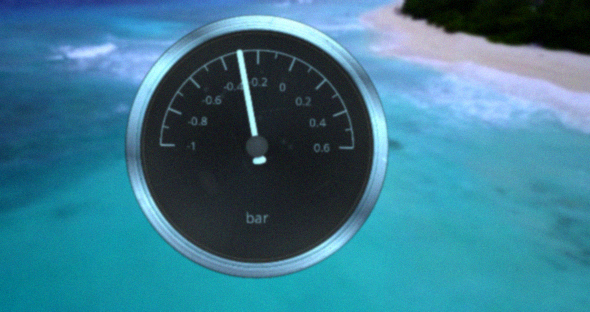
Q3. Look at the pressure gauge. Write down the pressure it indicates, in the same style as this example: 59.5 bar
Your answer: -0.3 bar
